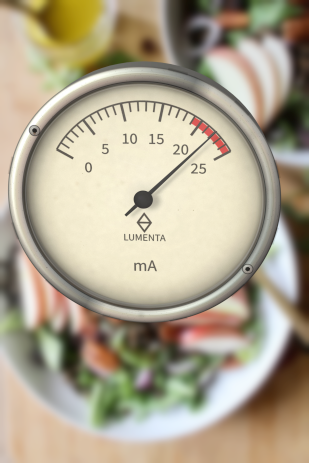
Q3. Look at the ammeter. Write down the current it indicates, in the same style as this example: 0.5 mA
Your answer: 22 mA
